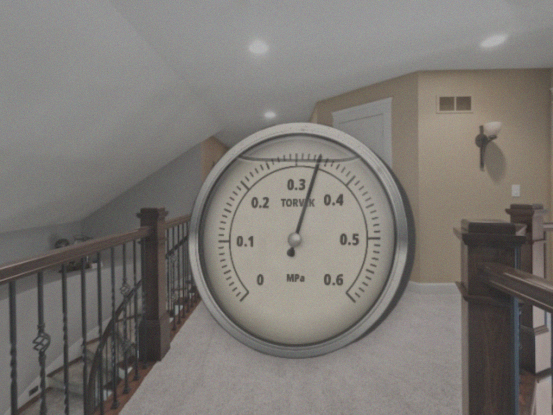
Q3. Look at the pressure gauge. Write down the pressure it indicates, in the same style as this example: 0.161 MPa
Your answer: 0.34 MPa
